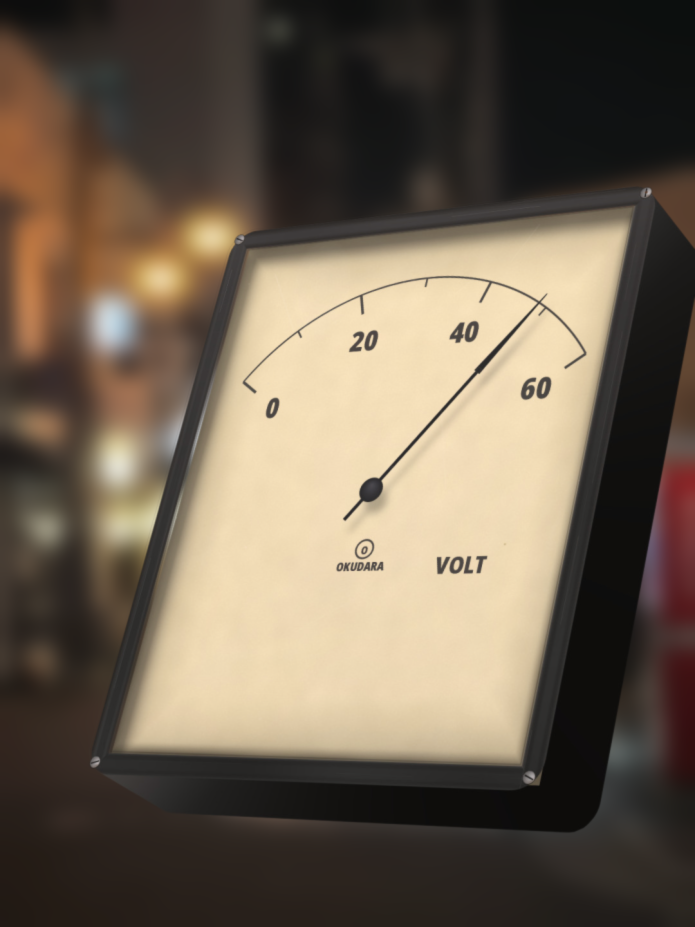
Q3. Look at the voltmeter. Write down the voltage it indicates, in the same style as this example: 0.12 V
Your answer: 50 V
